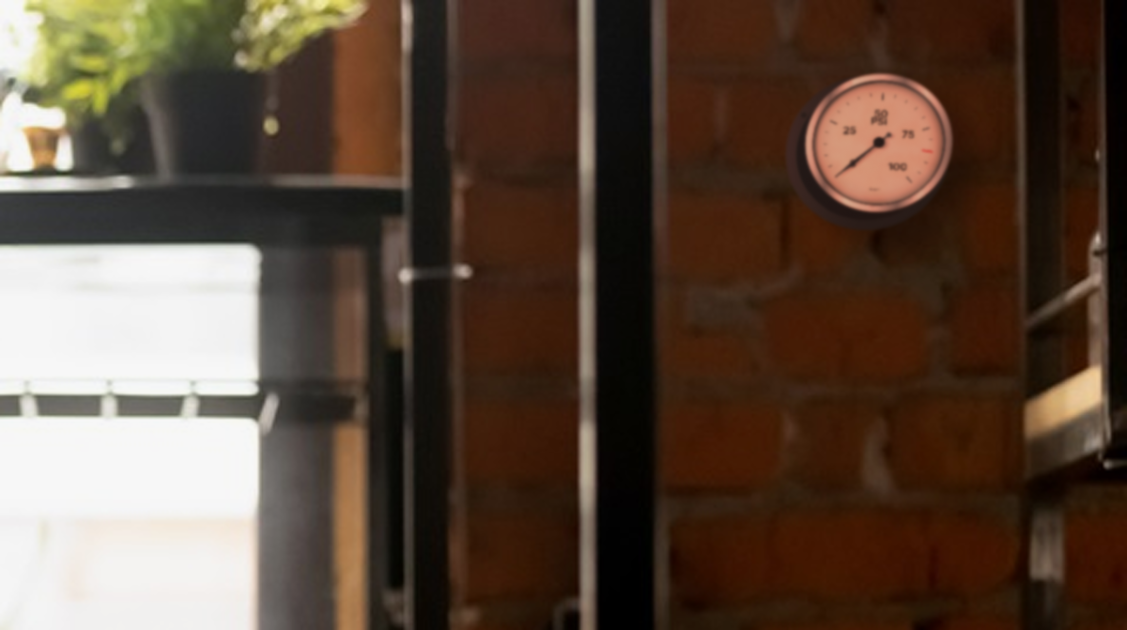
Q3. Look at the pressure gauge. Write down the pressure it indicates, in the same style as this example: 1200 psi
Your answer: 0 psi
